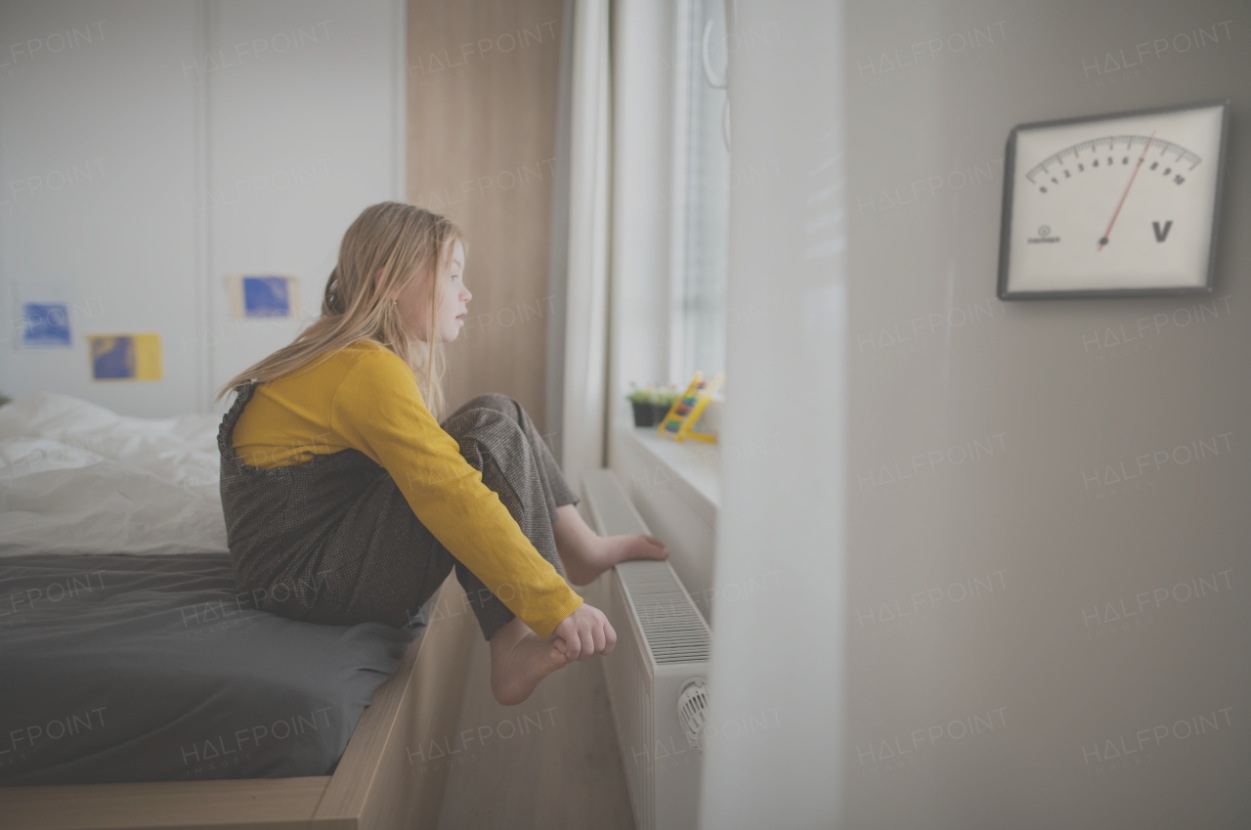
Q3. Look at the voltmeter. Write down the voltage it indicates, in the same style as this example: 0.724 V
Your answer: 7 V
